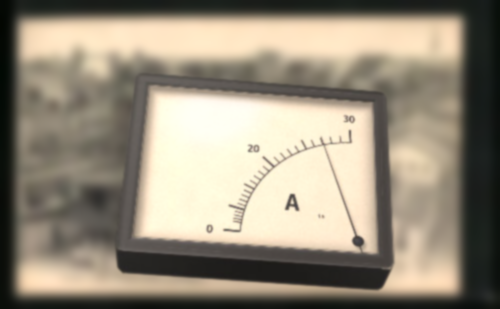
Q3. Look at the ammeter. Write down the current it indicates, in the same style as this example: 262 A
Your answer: 27 A
